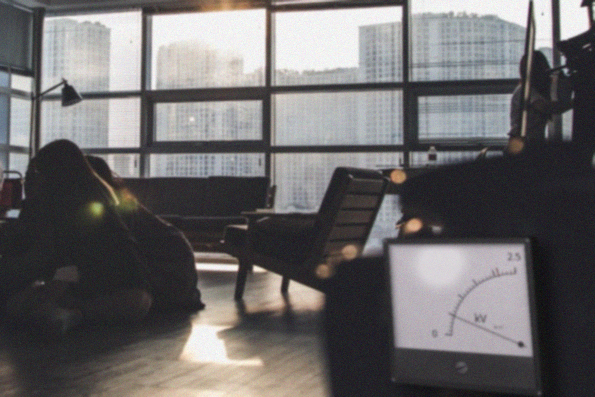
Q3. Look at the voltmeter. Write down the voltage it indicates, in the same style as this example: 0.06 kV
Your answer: 0.5 kV
